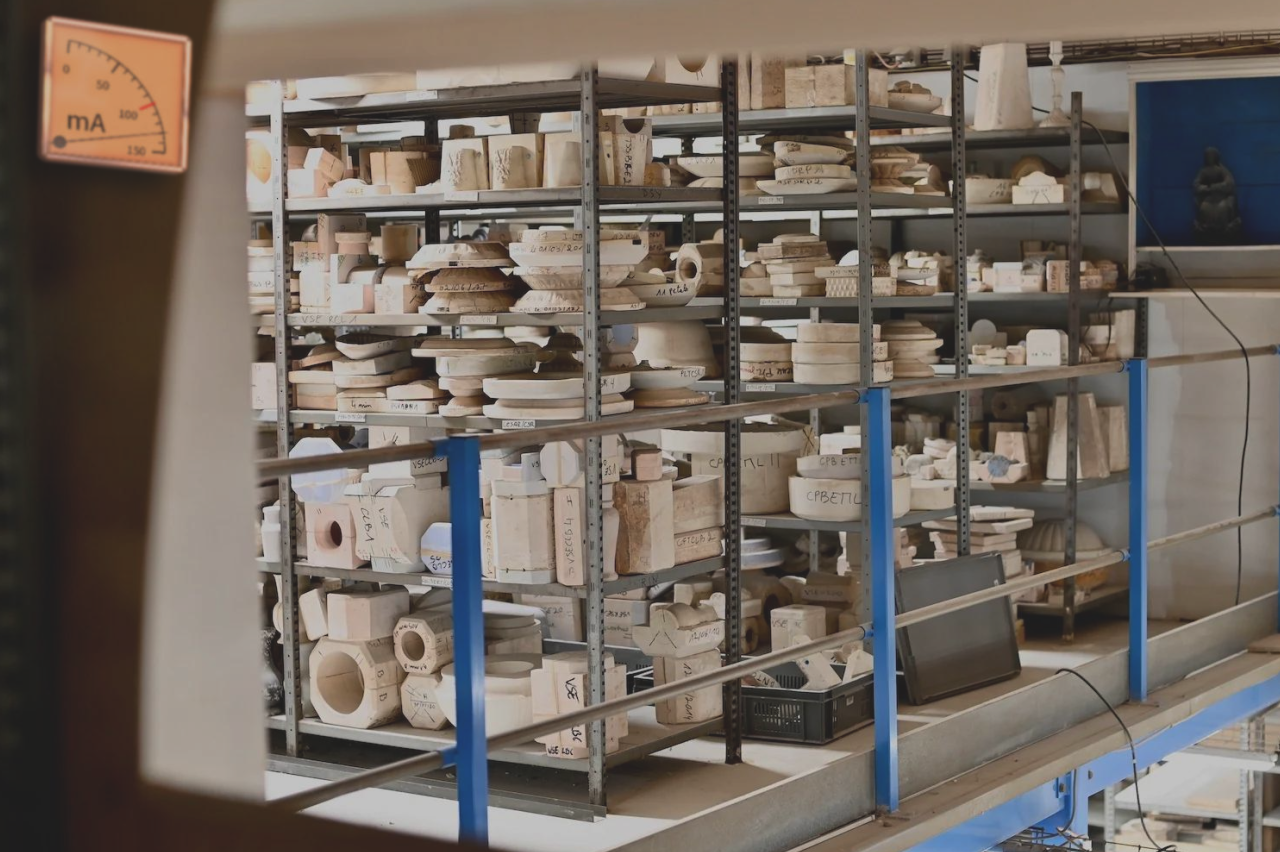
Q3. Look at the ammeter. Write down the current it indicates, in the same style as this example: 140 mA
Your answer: 130 mA
